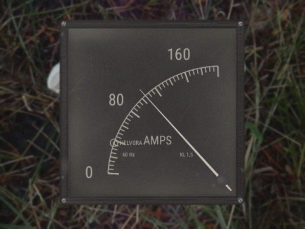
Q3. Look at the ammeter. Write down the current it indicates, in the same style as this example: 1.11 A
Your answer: 105 A
